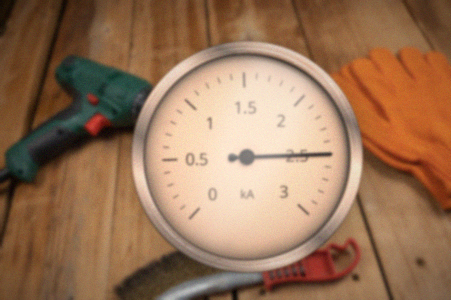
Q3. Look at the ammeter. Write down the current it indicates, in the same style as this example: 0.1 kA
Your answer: 2.5 kA
